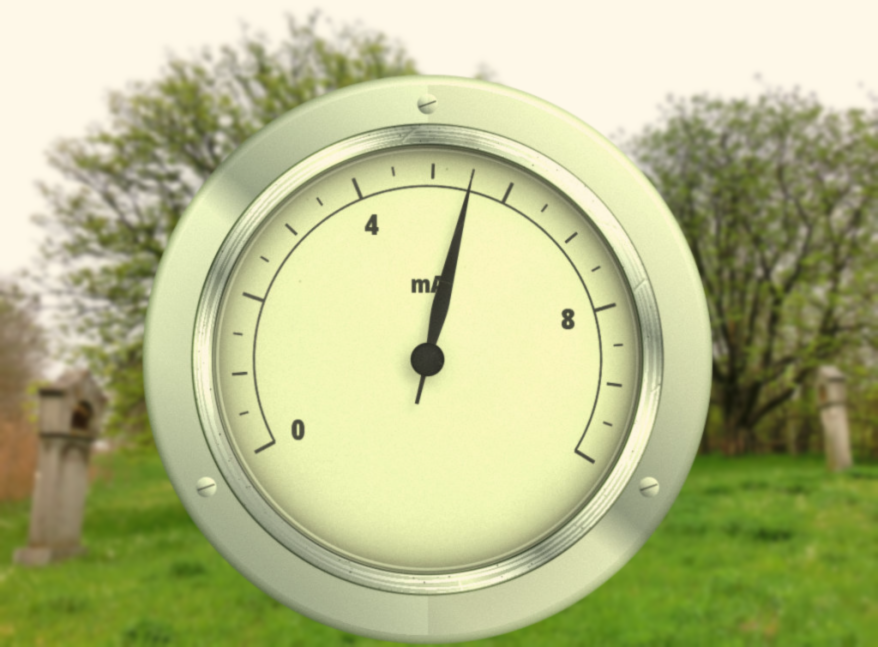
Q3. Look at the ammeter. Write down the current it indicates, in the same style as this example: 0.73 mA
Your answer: 5.5 mA
